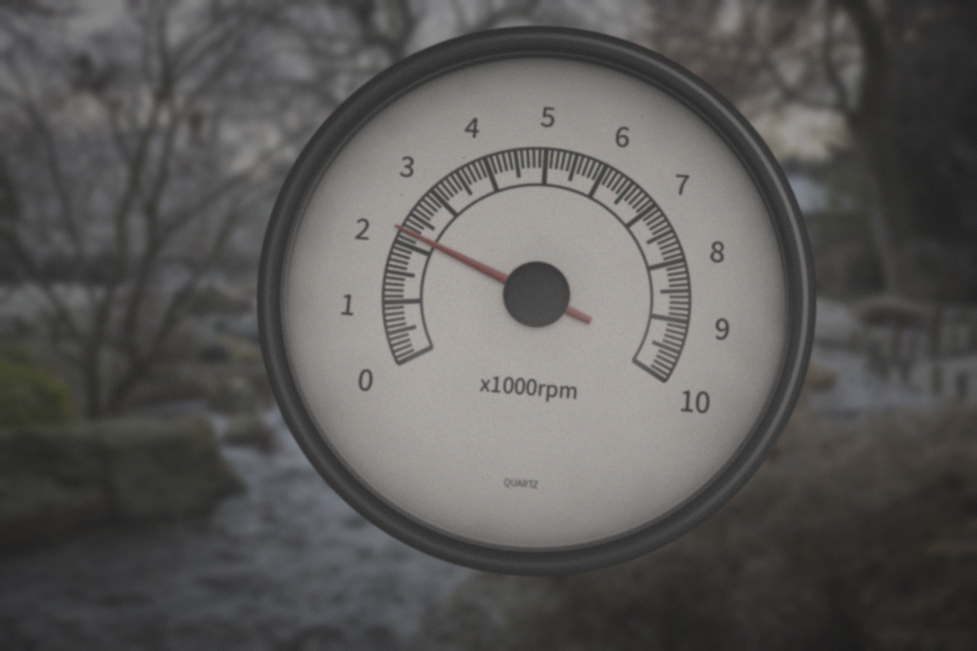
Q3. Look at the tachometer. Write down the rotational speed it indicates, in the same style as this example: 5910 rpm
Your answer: 2200 rpm
